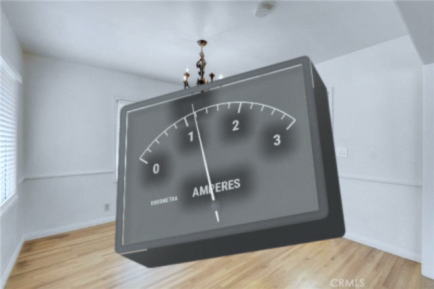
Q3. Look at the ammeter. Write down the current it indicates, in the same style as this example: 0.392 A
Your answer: 1.2 A
